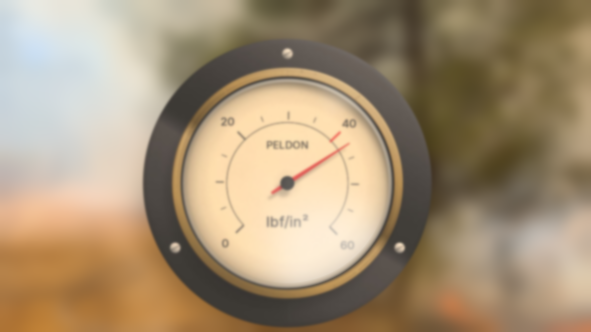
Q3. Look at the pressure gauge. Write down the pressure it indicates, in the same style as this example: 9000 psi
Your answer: 42.5 psi
